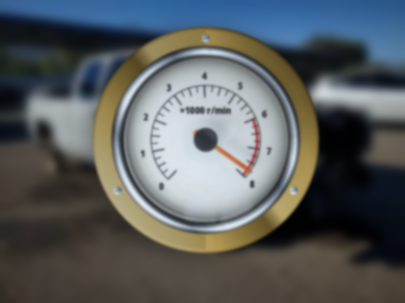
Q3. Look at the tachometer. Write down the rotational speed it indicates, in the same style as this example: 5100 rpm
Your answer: 7750 rpm
